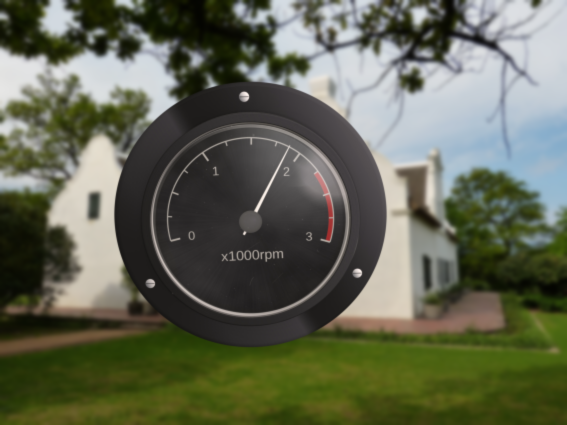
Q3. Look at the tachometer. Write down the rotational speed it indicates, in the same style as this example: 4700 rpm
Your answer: 1875 rpm
